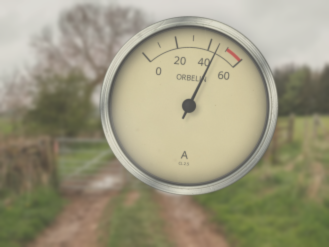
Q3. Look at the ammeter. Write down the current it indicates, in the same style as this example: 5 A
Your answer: 45 A
